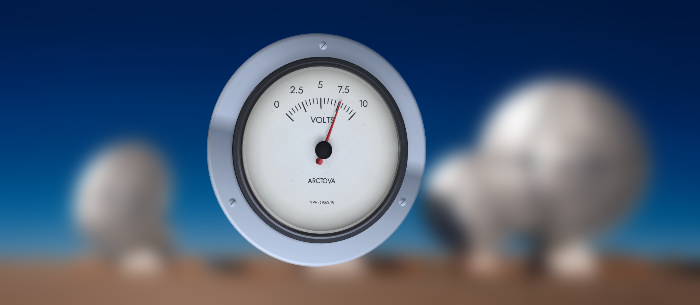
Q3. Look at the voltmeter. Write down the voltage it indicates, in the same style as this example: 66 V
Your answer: 7.5 V
